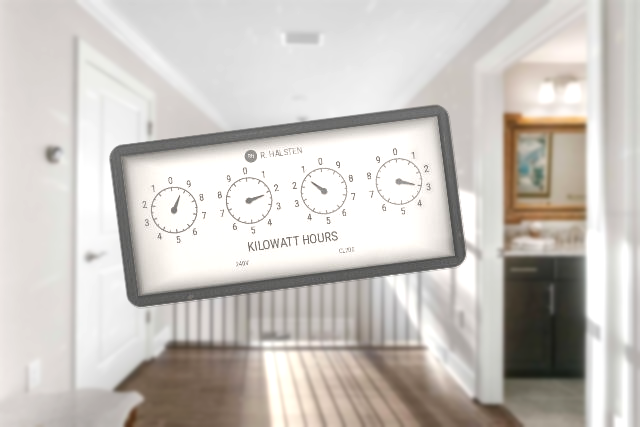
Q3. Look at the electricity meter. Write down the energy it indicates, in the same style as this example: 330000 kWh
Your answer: 9213 kWh
